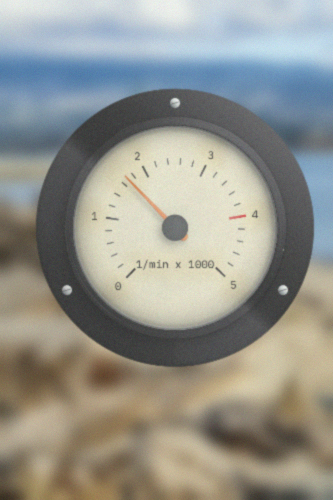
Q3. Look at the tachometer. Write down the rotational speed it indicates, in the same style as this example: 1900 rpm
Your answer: 1700 rpm
